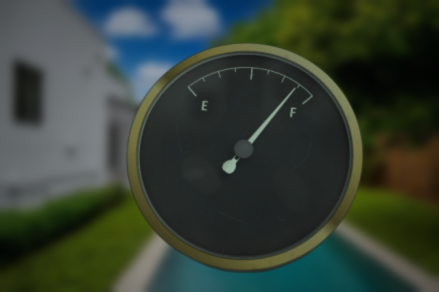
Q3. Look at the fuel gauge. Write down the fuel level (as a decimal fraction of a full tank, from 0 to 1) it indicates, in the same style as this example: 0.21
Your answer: 0.875
